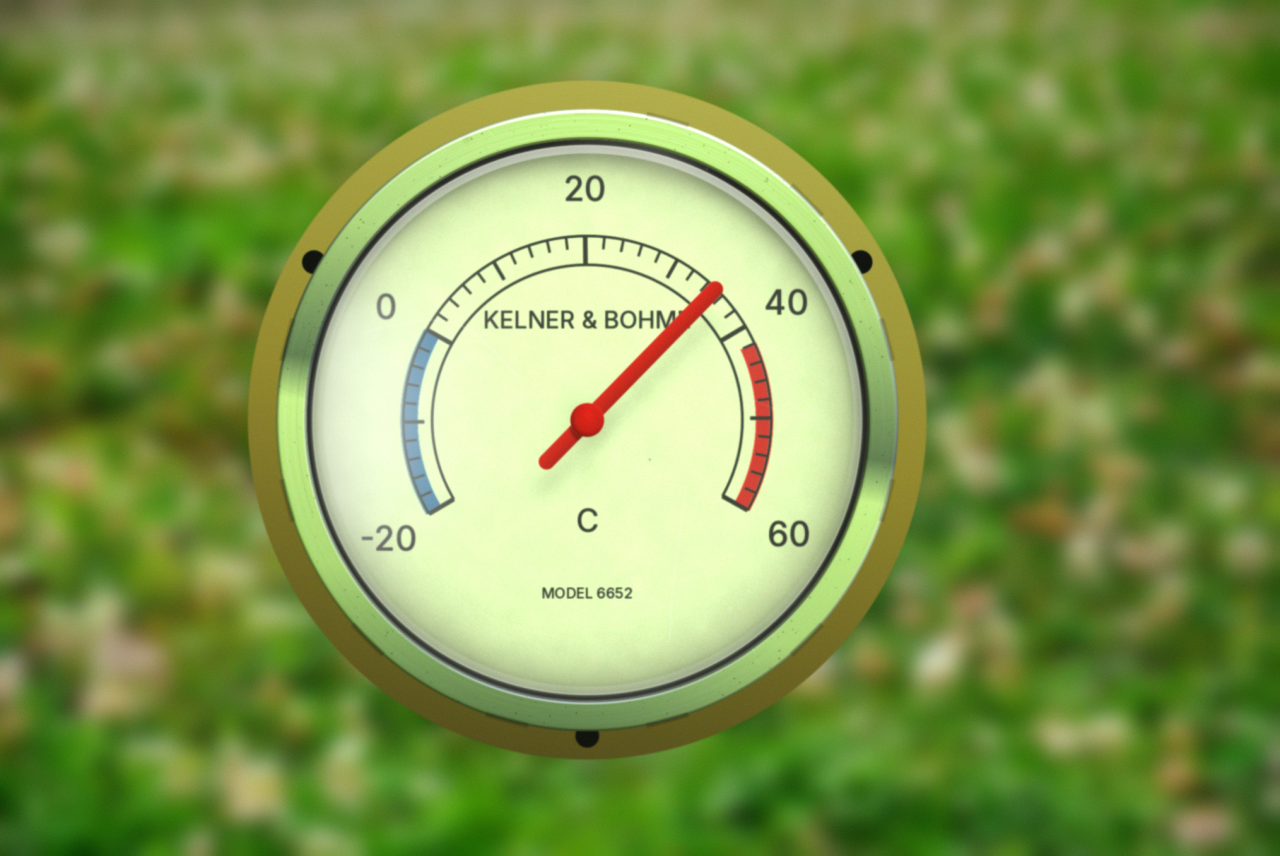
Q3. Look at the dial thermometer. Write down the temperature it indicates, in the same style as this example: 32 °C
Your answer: 35 °C
